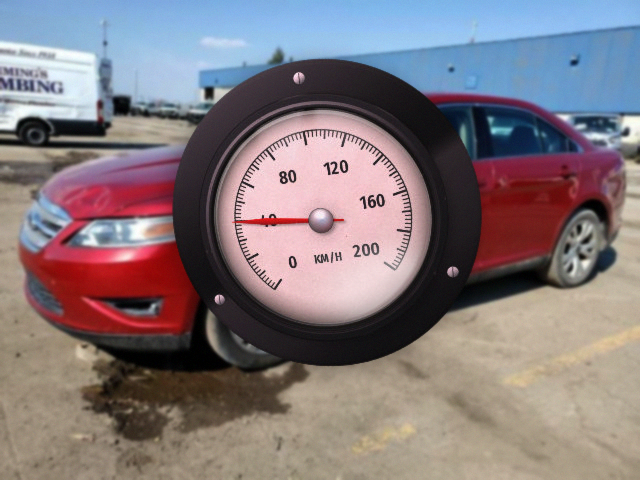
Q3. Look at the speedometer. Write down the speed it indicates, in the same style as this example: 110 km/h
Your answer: 40 km/h
